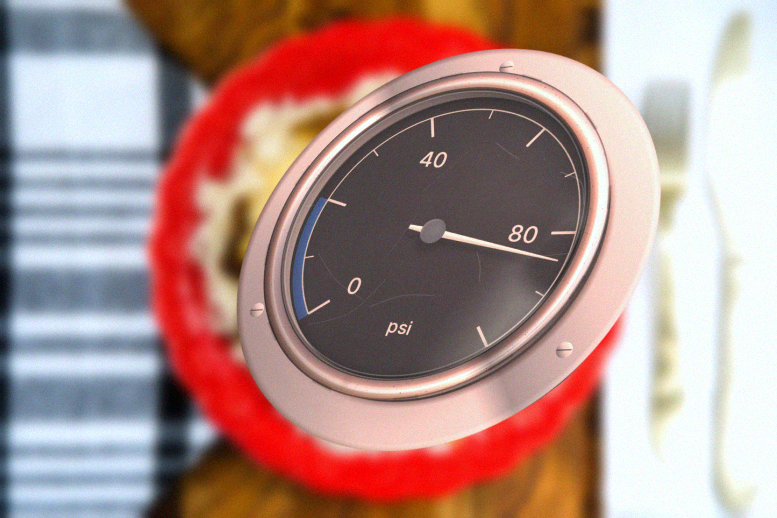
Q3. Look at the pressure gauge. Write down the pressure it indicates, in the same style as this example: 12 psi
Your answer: 85 psi
